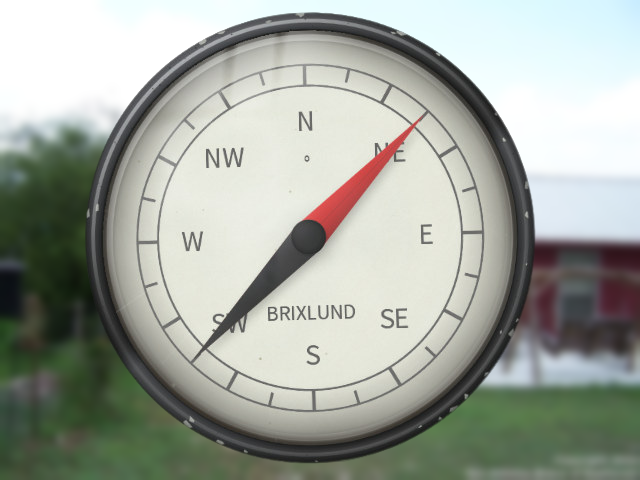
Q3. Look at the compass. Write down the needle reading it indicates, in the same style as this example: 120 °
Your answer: 45 °
